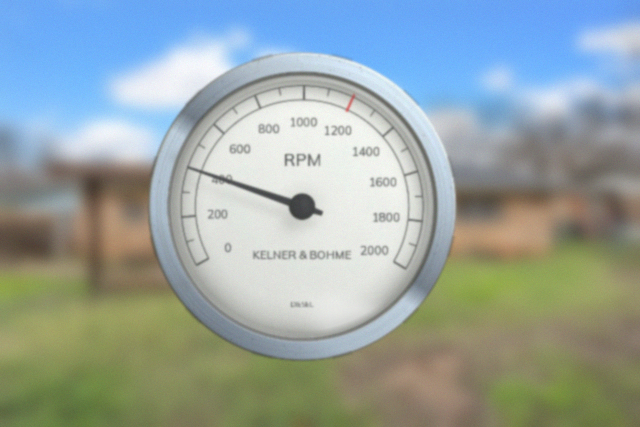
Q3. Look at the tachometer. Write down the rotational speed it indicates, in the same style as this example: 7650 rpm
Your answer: 400 rpm
